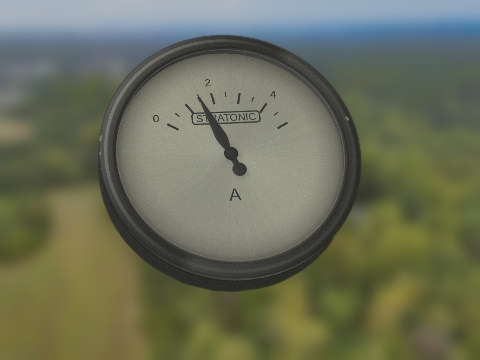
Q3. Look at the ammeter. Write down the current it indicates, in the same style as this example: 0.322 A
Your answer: 1.5 A
